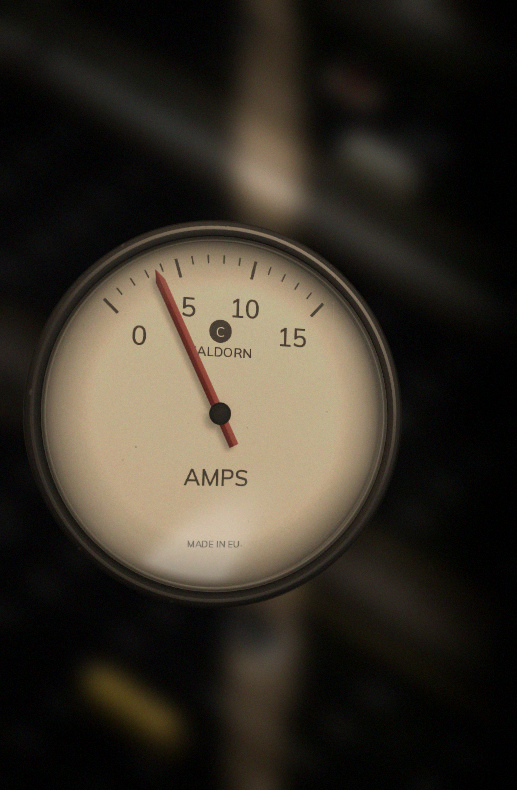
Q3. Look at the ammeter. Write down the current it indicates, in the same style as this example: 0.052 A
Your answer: 3.5 A
